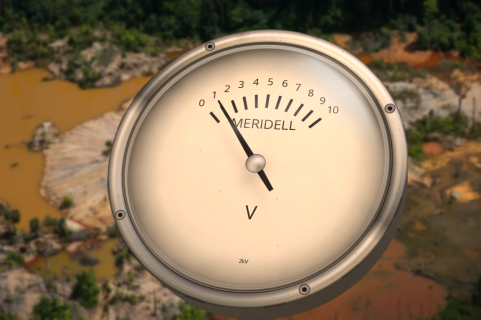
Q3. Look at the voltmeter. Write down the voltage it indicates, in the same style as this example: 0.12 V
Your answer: 1 V
